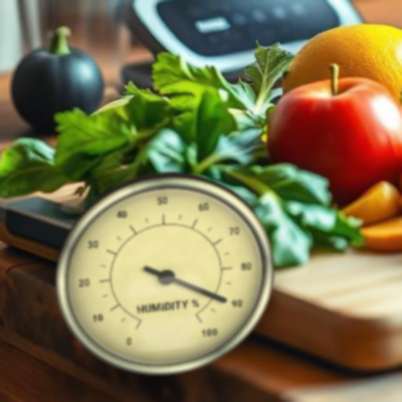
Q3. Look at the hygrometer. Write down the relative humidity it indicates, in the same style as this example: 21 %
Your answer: 90 %
